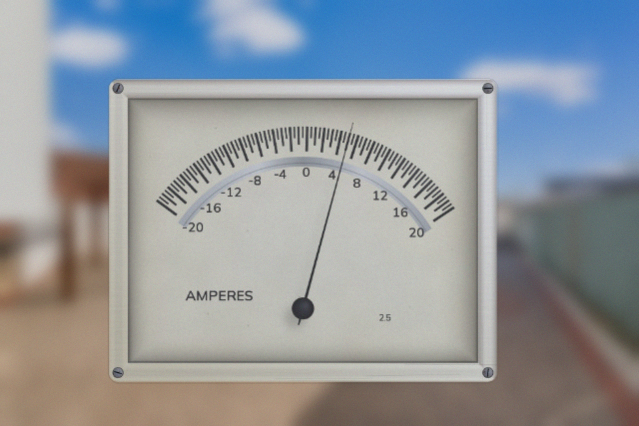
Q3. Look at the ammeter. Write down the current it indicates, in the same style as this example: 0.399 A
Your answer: 5 A
